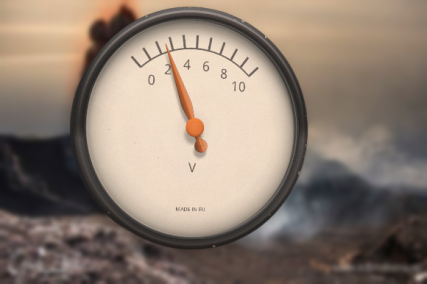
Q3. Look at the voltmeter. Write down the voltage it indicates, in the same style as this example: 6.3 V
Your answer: 2.5 V
